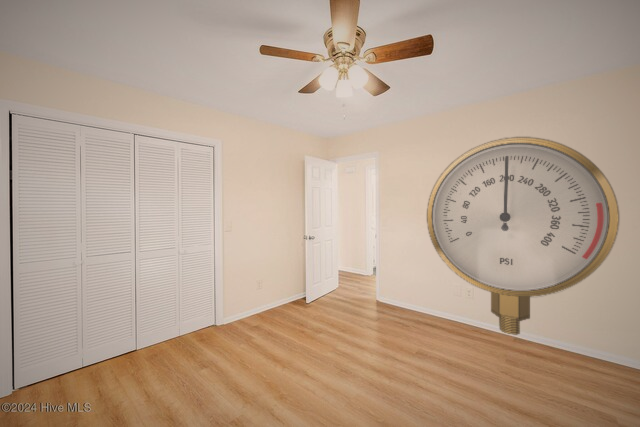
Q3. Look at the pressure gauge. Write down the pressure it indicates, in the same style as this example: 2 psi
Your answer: 200 psi
